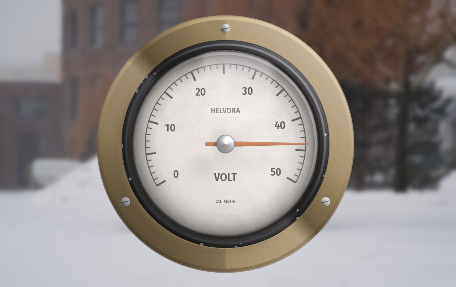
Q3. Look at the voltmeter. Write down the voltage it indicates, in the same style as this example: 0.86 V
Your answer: 44 V
